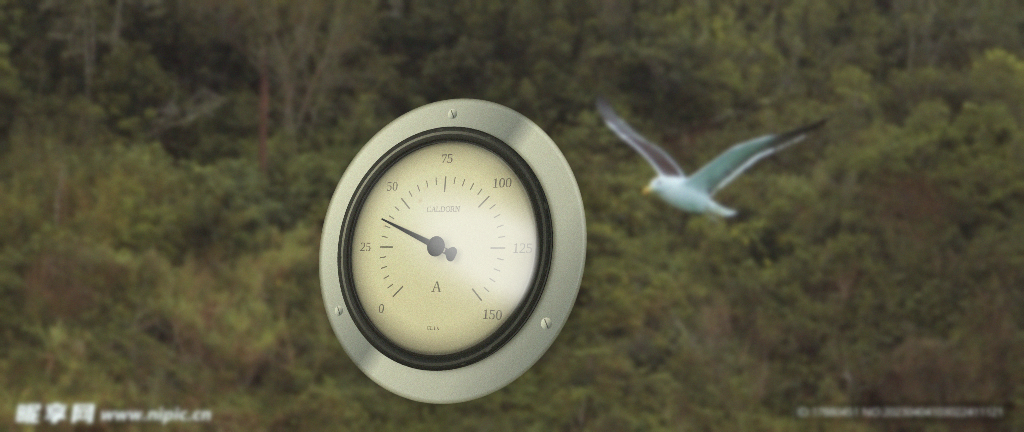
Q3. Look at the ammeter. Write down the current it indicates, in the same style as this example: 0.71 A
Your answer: 37.5 A
